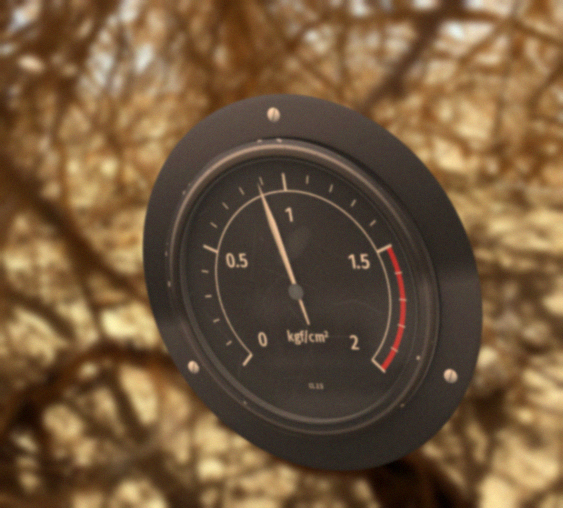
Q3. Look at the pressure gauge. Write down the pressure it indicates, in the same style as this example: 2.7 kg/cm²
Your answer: 0.9 kg/cm²
